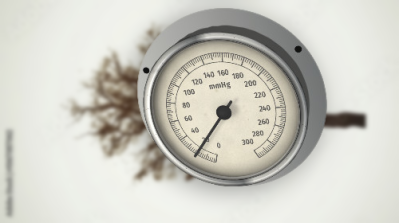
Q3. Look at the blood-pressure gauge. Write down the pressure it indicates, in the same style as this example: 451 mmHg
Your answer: 20 mmHg
